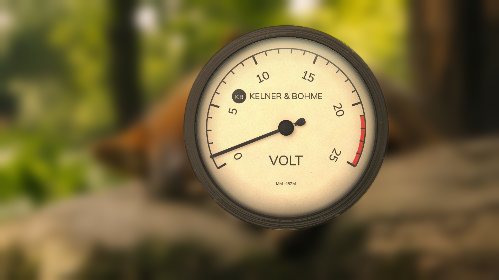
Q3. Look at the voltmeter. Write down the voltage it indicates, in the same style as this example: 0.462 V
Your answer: 1 V
